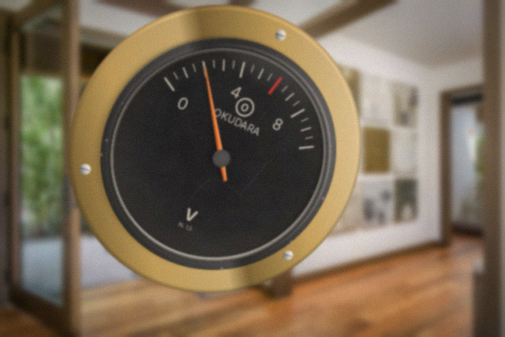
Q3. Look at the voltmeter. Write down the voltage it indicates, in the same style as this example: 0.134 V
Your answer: 2 V
